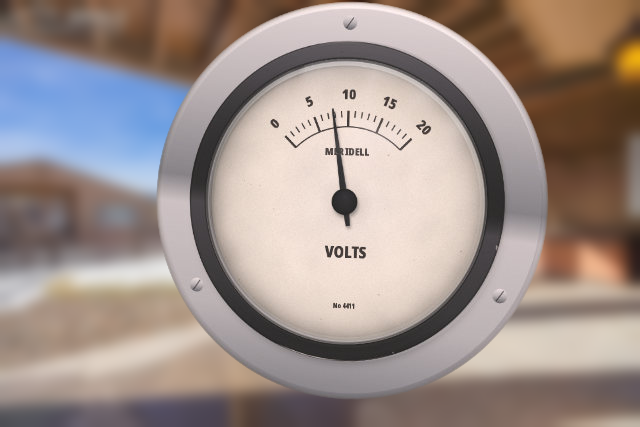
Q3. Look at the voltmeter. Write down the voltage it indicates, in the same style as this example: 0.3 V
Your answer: 8 V
